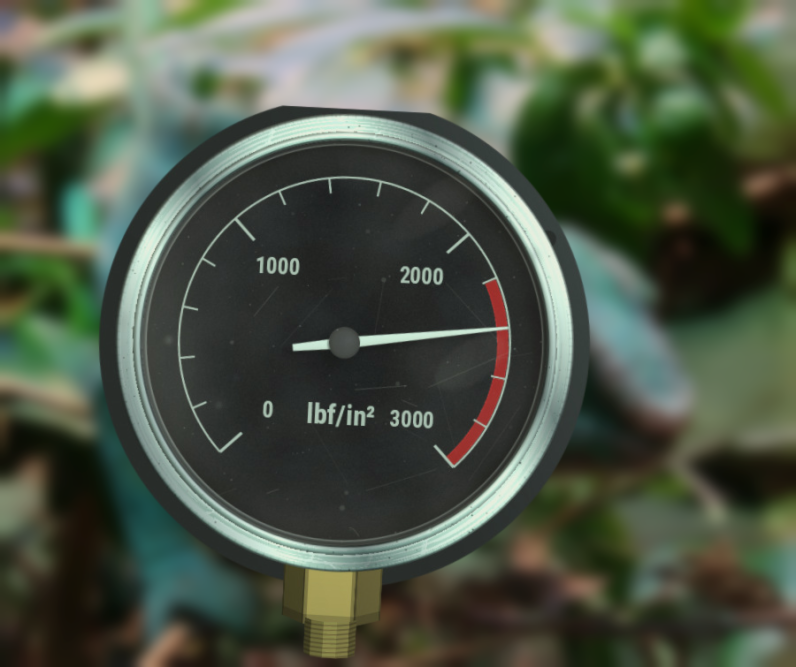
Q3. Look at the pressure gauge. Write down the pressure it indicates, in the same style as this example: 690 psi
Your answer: 2400 psi
